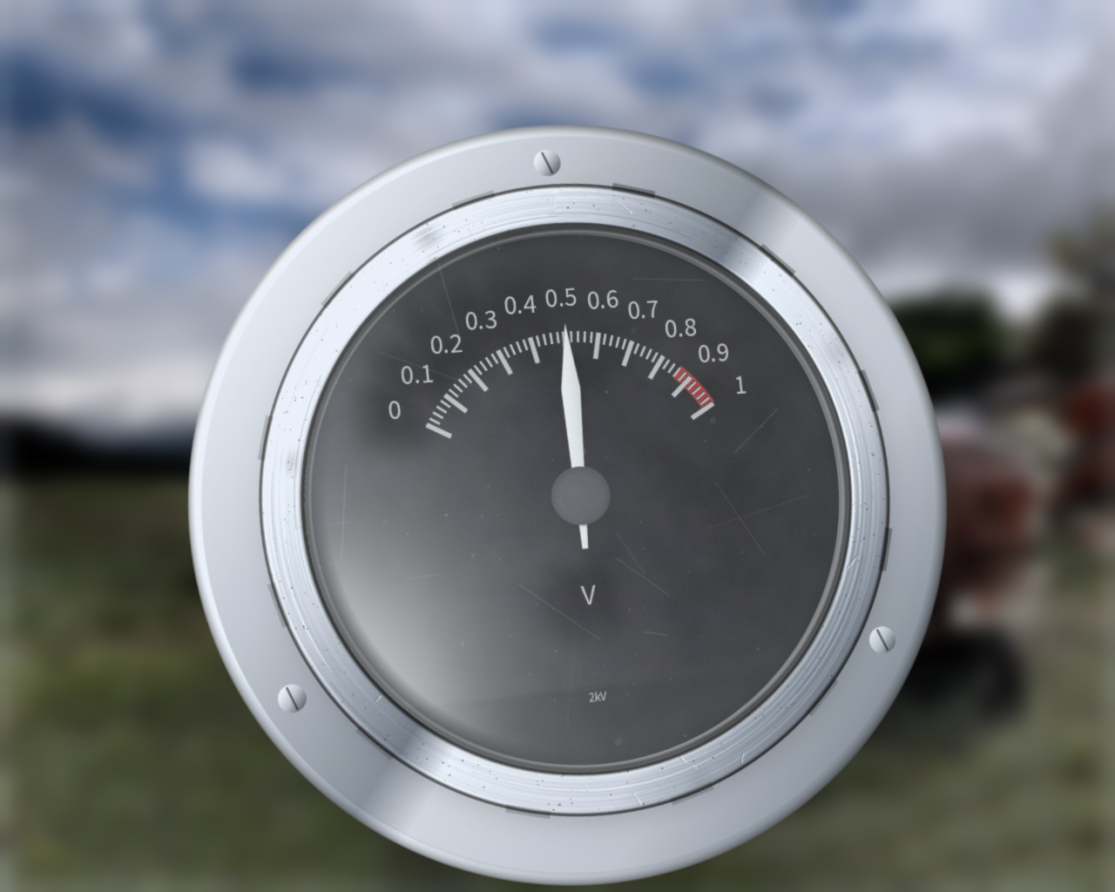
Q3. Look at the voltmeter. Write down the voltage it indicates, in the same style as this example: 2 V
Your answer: 0.5 V
